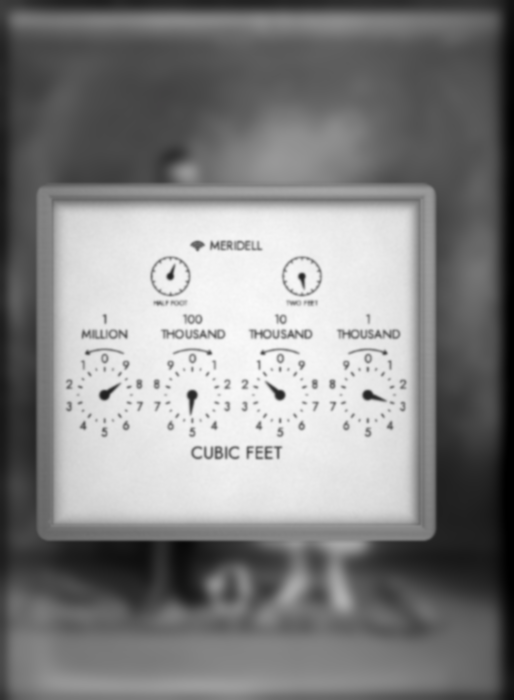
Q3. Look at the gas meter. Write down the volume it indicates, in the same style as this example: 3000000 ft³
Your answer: 851300 ft³
